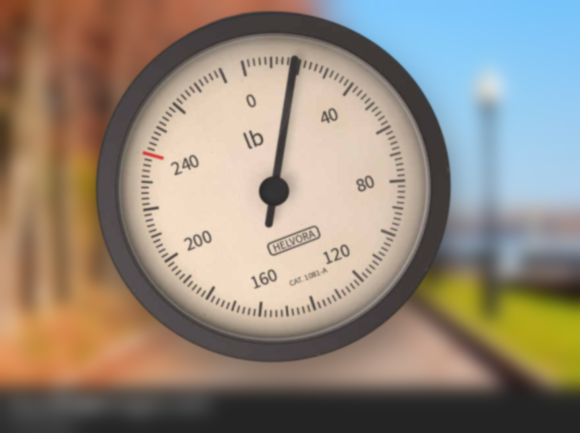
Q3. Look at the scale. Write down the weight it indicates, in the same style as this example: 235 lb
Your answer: 18 lb
